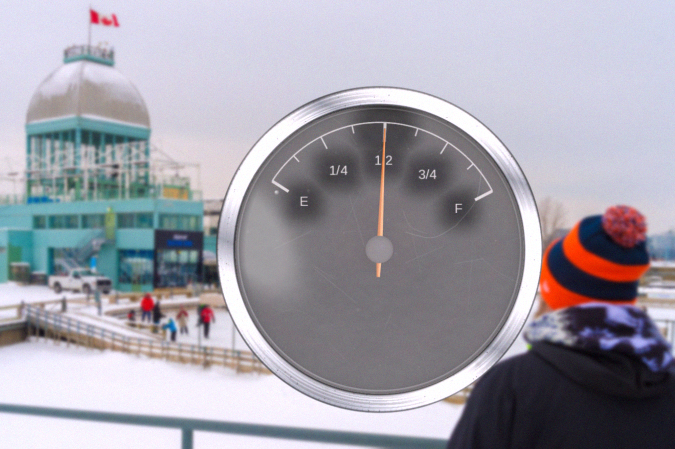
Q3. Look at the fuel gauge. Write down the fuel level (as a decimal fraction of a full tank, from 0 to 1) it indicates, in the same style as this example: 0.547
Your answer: 0.5
